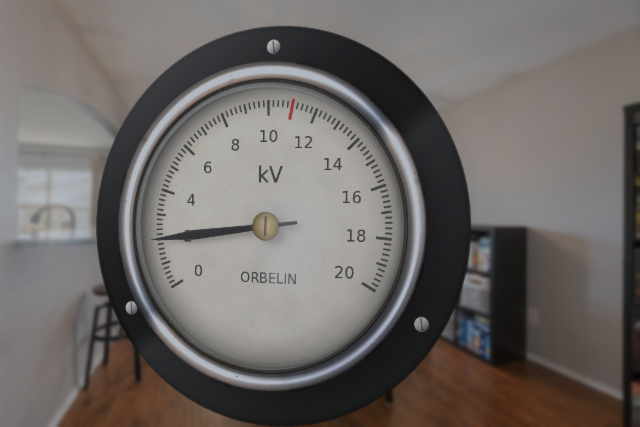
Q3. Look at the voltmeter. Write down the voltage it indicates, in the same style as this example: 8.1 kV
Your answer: 2 kV
